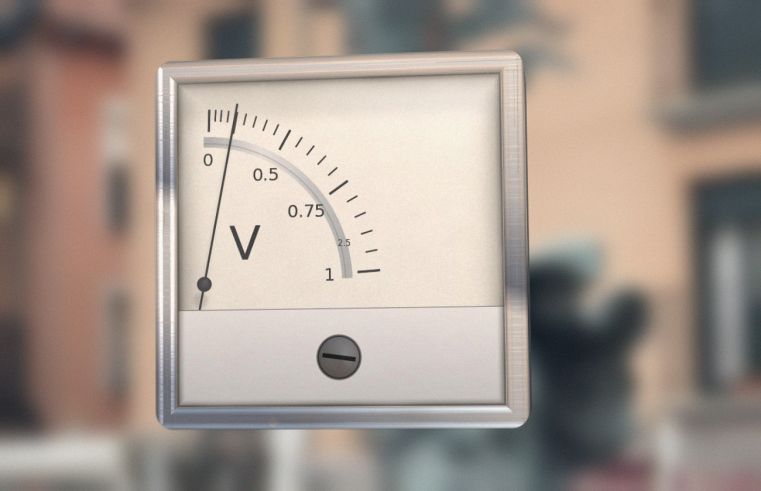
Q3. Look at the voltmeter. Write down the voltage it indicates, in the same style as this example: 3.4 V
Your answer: 0.25 V
